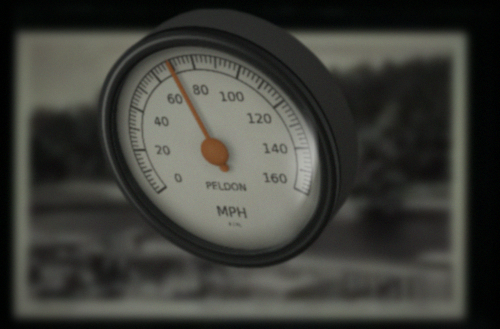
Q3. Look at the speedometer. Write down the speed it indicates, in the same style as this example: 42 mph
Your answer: 70 mph
